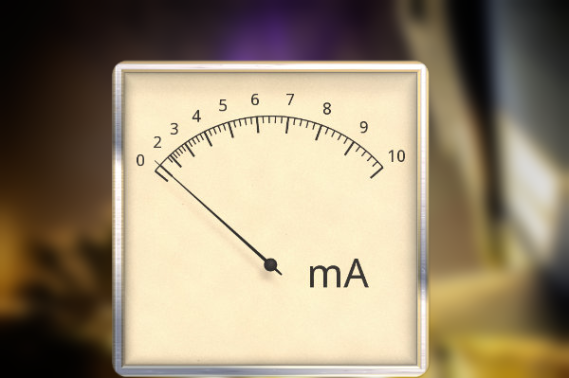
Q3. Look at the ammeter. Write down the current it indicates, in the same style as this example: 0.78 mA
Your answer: 1 mA
